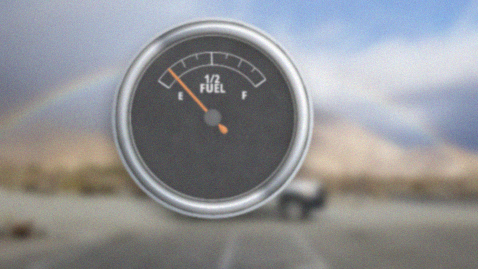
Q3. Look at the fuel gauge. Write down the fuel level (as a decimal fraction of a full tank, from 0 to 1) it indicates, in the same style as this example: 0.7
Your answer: 0.125
